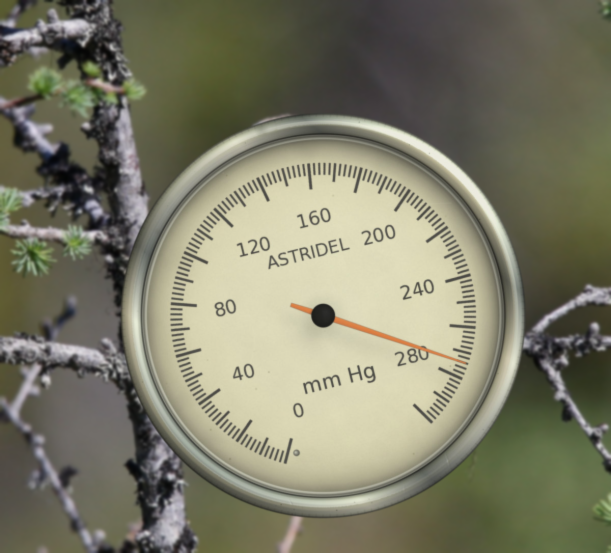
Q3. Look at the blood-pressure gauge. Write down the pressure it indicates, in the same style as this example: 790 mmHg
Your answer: 274 mmHg
